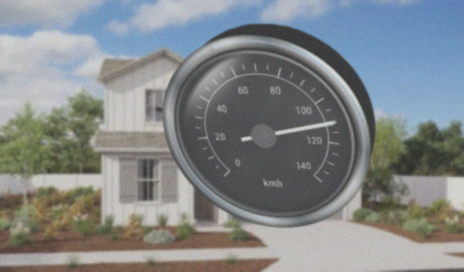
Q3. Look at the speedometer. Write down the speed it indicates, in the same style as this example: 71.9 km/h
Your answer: 110 km/h
